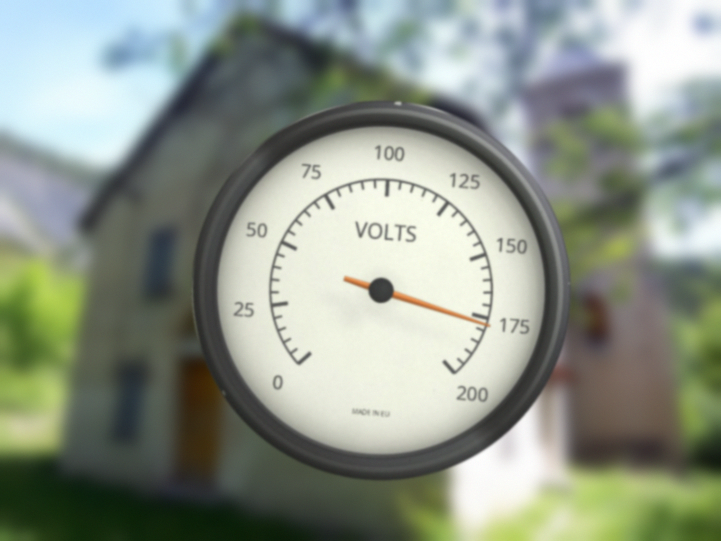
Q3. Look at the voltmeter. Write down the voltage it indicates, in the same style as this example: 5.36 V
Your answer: 177.5 V
